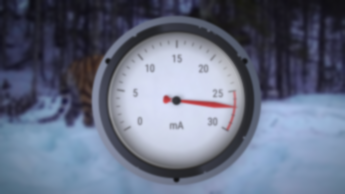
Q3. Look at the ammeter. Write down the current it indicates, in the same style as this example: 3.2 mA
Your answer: 27 mA
